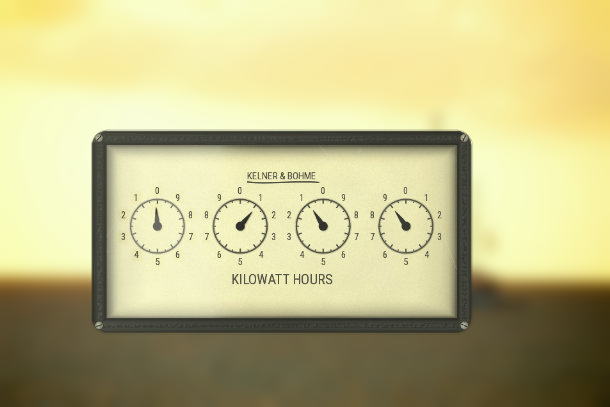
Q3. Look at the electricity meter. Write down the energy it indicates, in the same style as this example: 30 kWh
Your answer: 109 kWh
